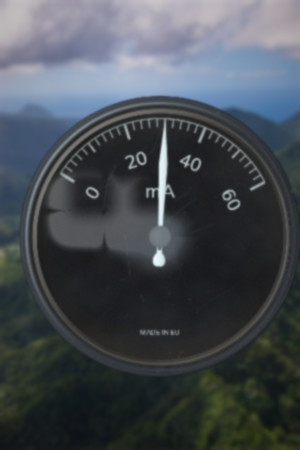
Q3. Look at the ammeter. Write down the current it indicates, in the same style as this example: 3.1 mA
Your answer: 30 mA
